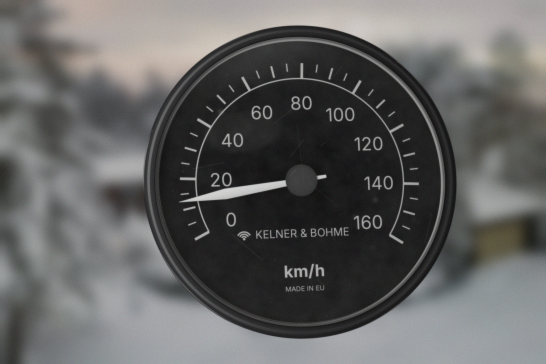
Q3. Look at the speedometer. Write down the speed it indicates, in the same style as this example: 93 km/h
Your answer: 12.5 km/h
